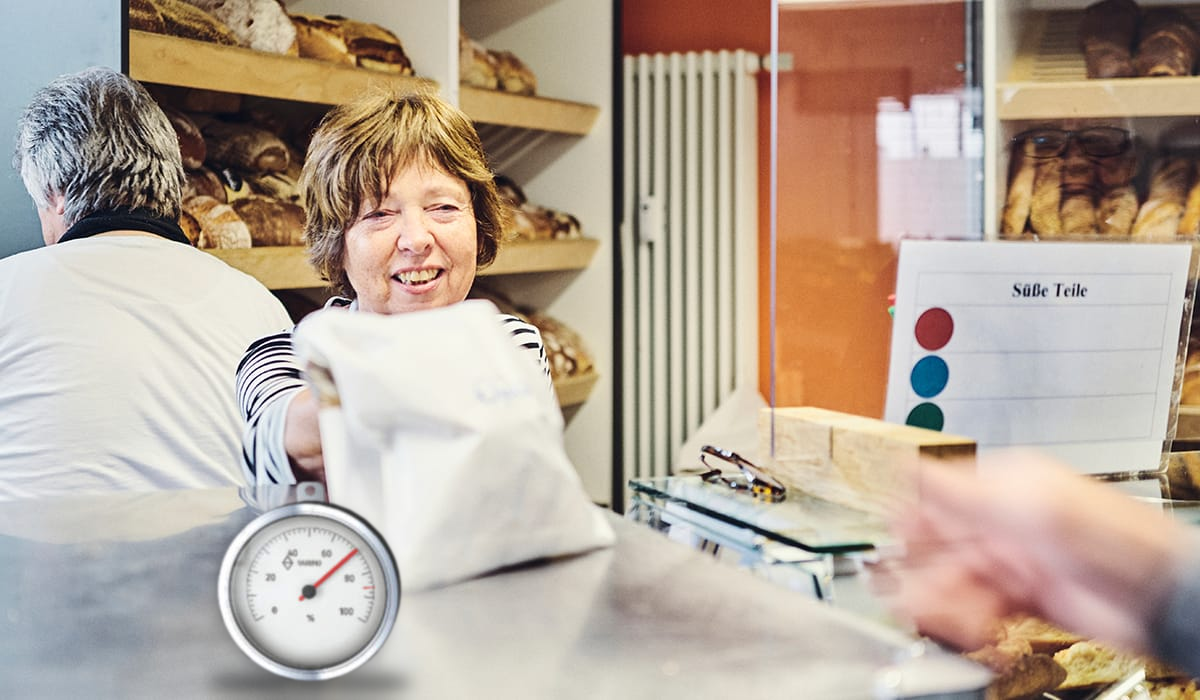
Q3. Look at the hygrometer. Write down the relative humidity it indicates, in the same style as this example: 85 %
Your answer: 70 %
